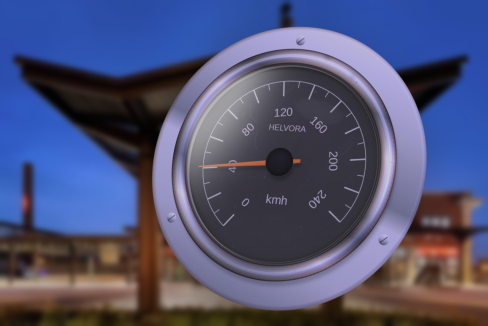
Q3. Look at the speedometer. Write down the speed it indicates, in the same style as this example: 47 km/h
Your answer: 40 km/h
